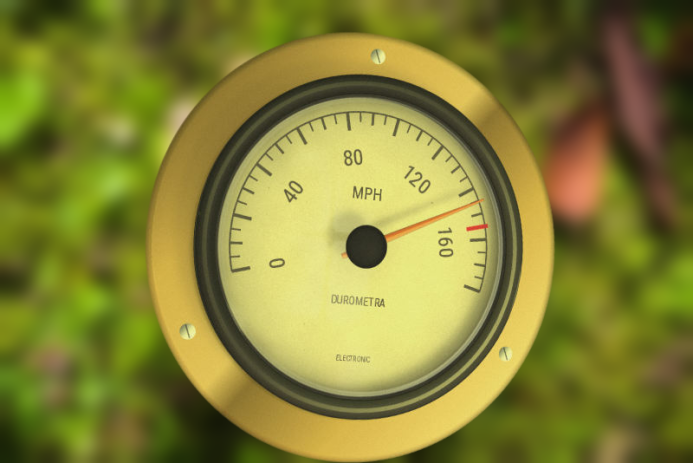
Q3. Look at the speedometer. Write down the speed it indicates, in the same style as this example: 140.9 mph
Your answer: 145 mph
